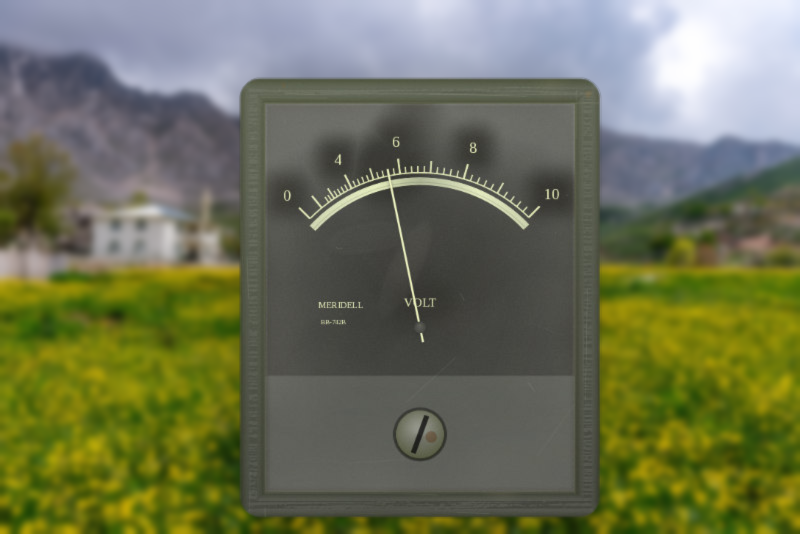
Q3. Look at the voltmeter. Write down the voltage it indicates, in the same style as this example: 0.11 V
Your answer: 5.6 V
